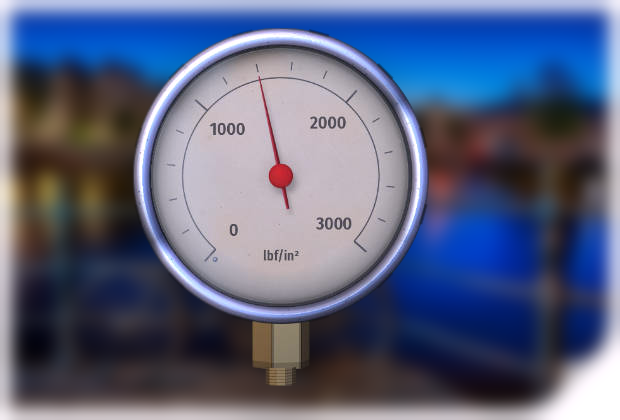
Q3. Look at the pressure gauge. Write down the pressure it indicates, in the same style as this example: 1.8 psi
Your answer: 1400 psi
